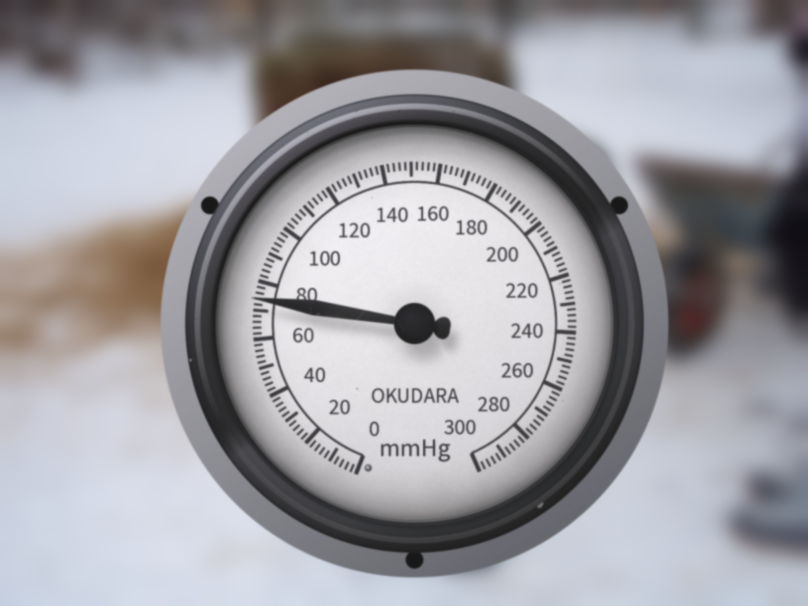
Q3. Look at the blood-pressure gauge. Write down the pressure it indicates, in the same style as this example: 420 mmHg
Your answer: 74 mmHg
